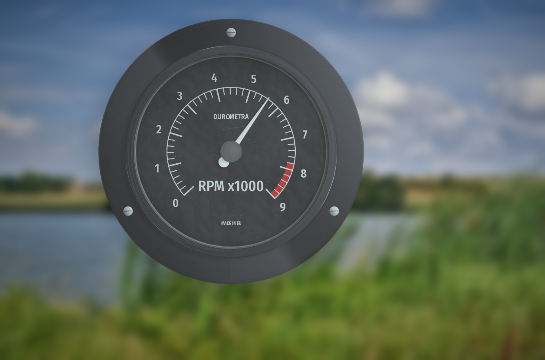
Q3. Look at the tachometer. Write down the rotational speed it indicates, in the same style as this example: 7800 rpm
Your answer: 5600 rpm
